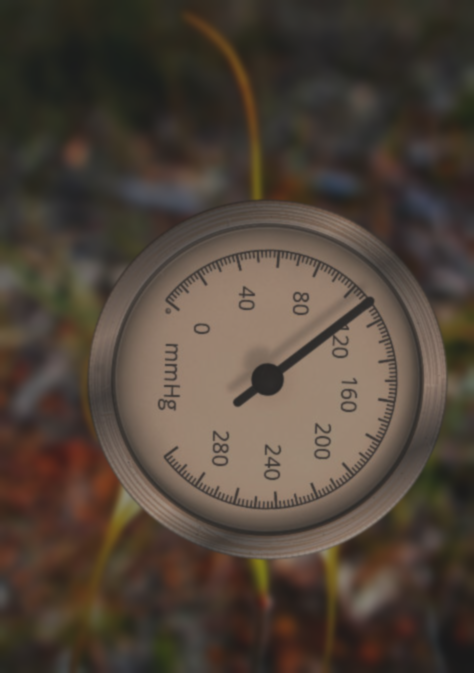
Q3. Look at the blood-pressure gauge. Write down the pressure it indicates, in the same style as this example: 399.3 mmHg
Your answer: 110 mmHg
